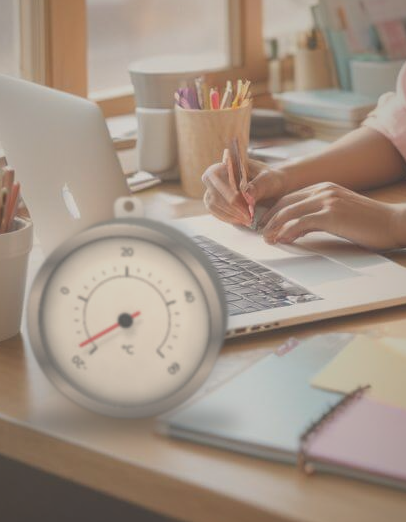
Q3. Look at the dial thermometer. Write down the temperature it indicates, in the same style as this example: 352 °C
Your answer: -16 °C
